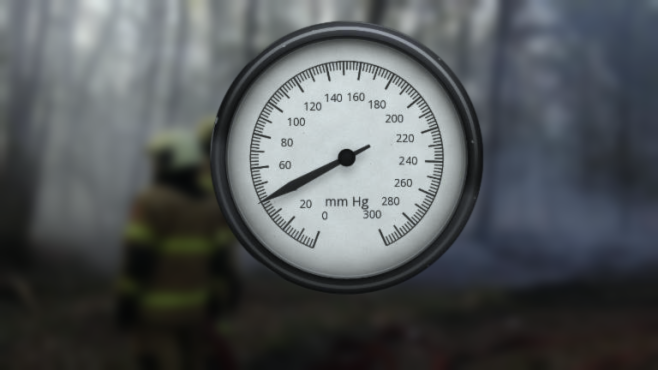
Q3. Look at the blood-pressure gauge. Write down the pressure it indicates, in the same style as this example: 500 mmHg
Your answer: 40 mmHg
